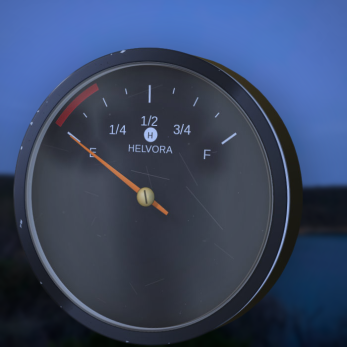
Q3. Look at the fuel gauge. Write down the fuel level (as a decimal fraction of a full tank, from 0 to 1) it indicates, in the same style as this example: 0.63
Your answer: 0
